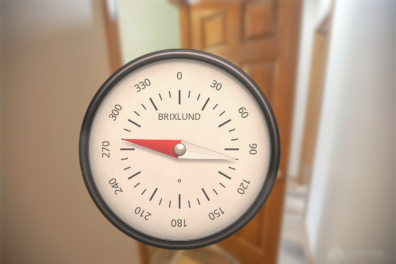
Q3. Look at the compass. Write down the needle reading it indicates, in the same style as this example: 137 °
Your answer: 280 °
